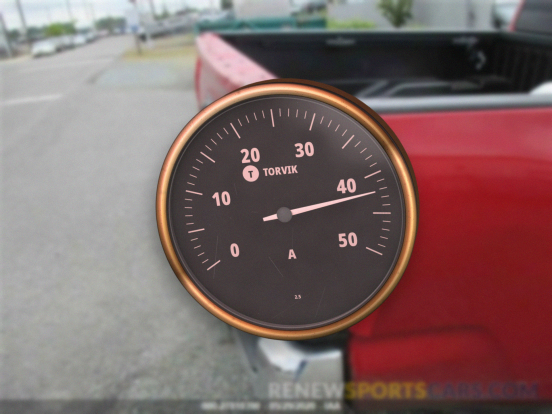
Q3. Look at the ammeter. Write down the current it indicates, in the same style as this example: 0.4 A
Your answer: 42 A
